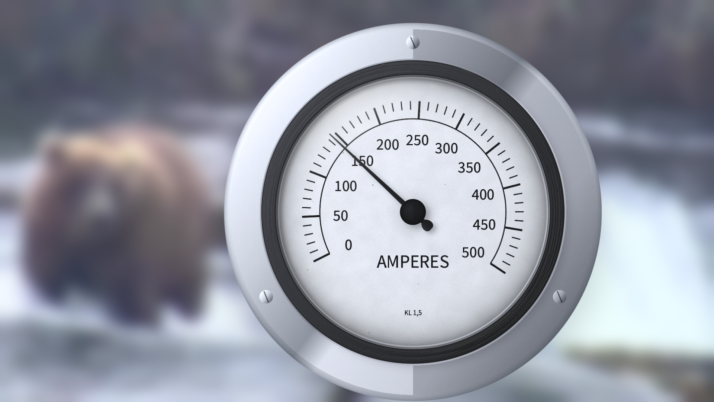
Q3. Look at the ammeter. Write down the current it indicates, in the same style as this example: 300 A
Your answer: 145 A
